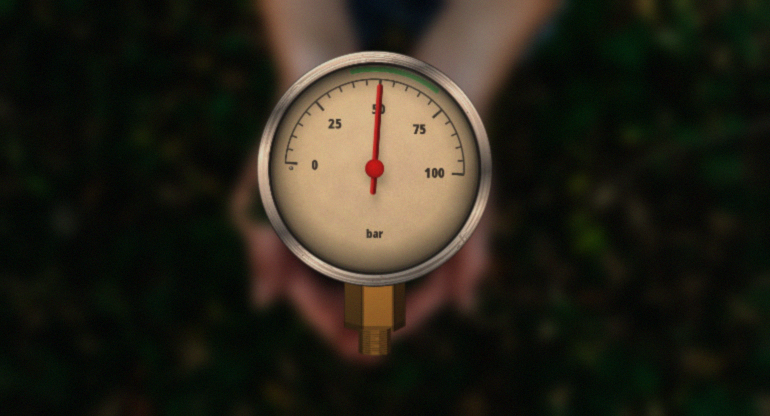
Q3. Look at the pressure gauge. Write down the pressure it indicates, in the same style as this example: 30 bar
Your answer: 50 bar
